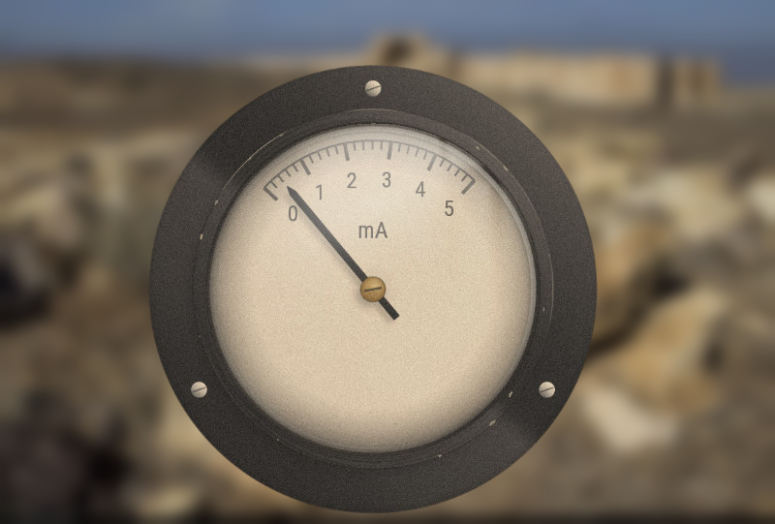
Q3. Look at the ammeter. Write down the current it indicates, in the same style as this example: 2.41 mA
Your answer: 0.4 mA
